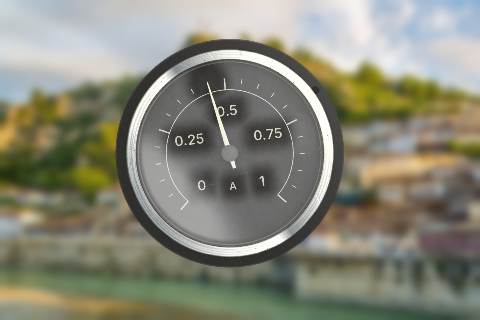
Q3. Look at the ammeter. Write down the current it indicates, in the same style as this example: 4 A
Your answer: 0.45 A
